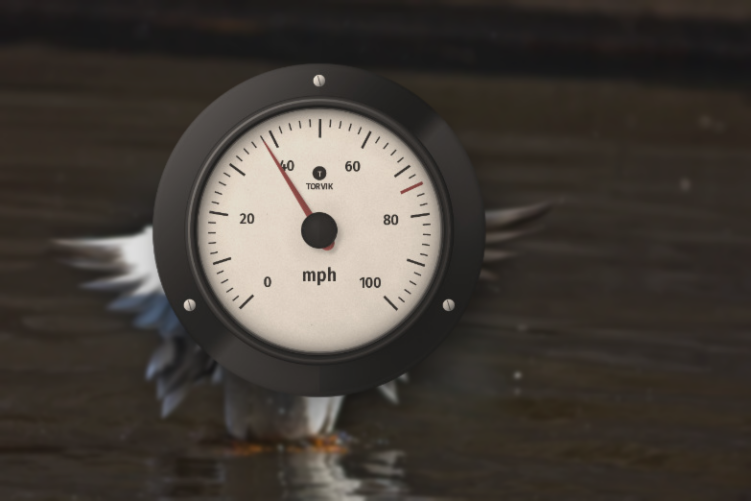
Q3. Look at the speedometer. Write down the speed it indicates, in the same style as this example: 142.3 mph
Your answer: 38 mph
